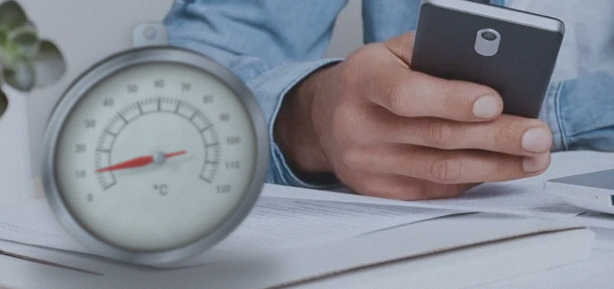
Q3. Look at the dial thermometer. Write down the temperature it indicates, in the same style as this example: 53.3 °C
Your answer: 10 °C
